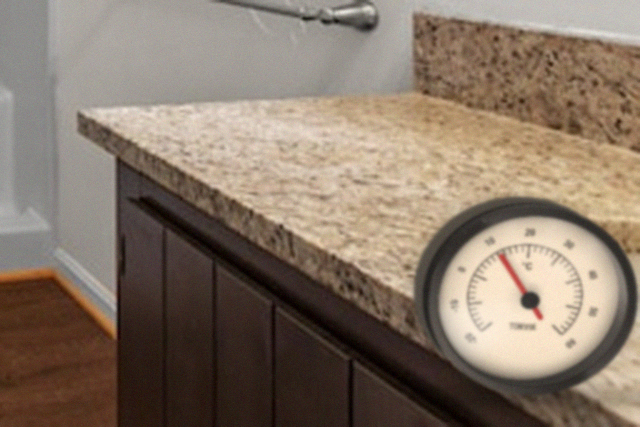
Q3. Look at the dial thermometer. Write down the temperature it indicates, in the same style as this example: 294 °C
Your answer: 10 °C
